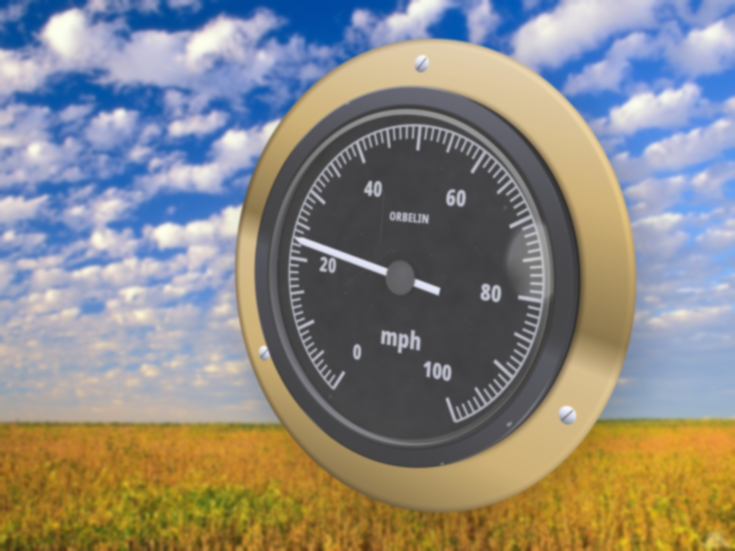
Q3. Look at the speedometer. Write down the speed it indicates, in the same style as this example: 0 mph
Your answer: 23 mph
